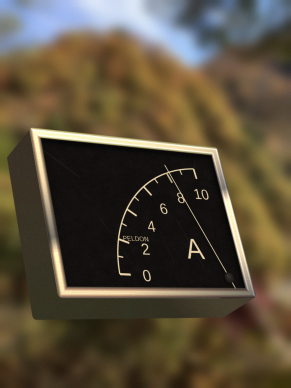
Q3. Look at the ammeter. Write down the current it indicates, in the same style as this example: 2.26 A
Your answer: 8 A
